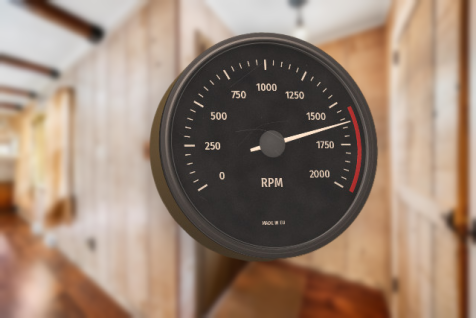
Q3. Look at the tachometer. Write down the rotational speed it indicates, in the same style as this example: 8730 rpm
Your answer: 1625 rpm
